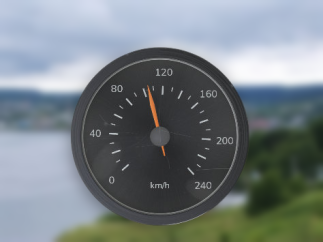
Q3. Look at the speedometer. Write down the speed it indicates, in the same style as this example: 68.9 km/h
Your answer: 105 km/h
